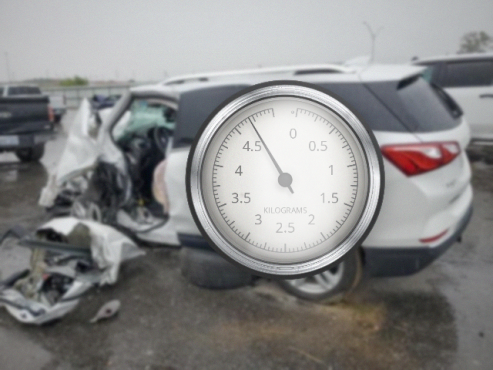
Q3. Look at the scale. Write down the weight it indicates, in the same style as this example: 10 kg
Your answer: 4.7 kg
